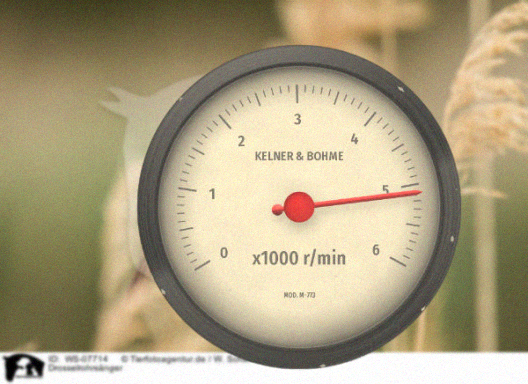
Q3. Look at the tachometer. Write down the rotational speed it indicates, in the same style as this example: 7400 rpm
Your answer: 5100 rpm
